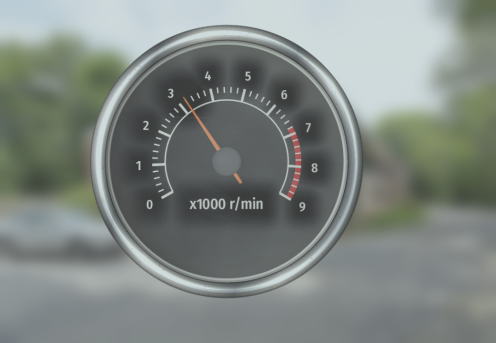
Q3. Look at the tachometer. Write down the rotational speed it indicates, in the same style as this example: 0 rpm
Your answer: 3200 rpm
